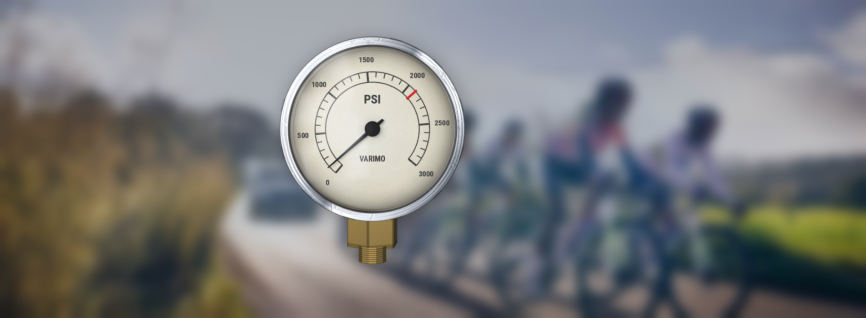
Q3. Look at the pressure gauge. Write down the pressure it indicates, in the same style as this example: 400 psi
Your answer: 100 psi
